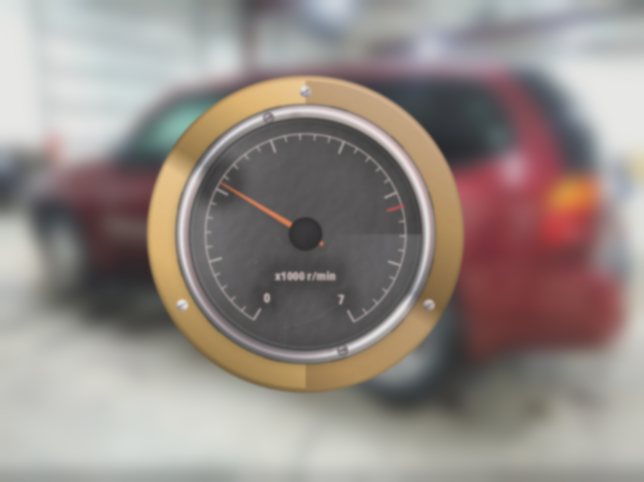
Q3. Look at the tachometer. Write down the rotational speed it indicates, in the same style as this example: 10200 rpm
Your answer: 2100 rpm
